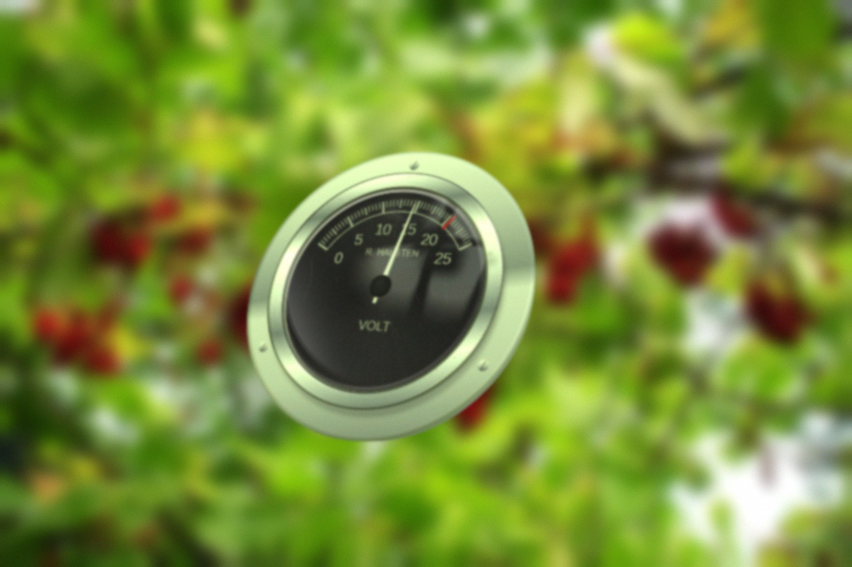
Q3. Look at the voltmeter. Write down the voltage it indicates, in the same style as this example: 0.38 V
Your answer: 15 V
